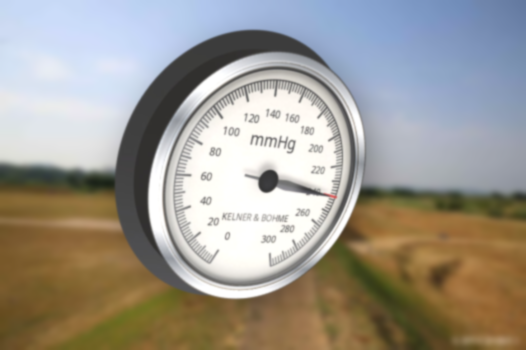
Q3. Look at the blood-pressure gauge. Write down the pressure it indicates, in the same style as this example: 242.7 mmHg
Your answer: 240 mmHg
